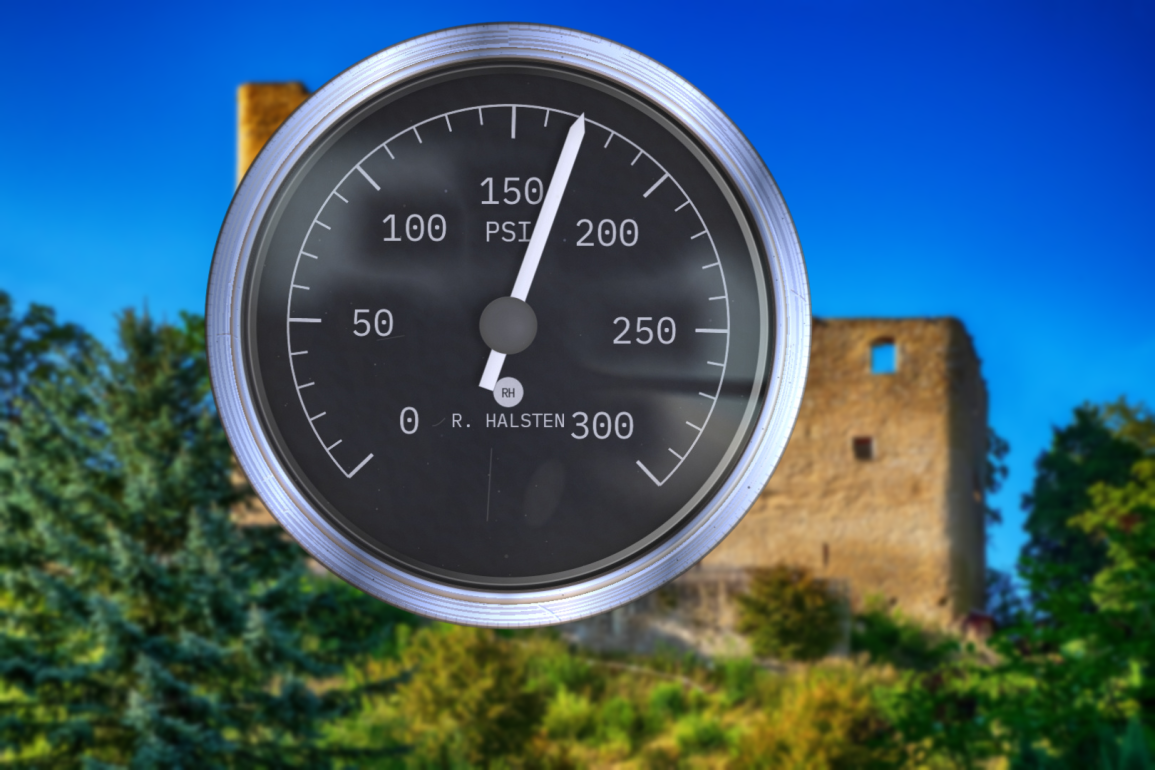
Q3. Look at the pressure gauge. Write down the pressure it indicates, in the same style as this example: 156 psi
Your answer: 170 psi
